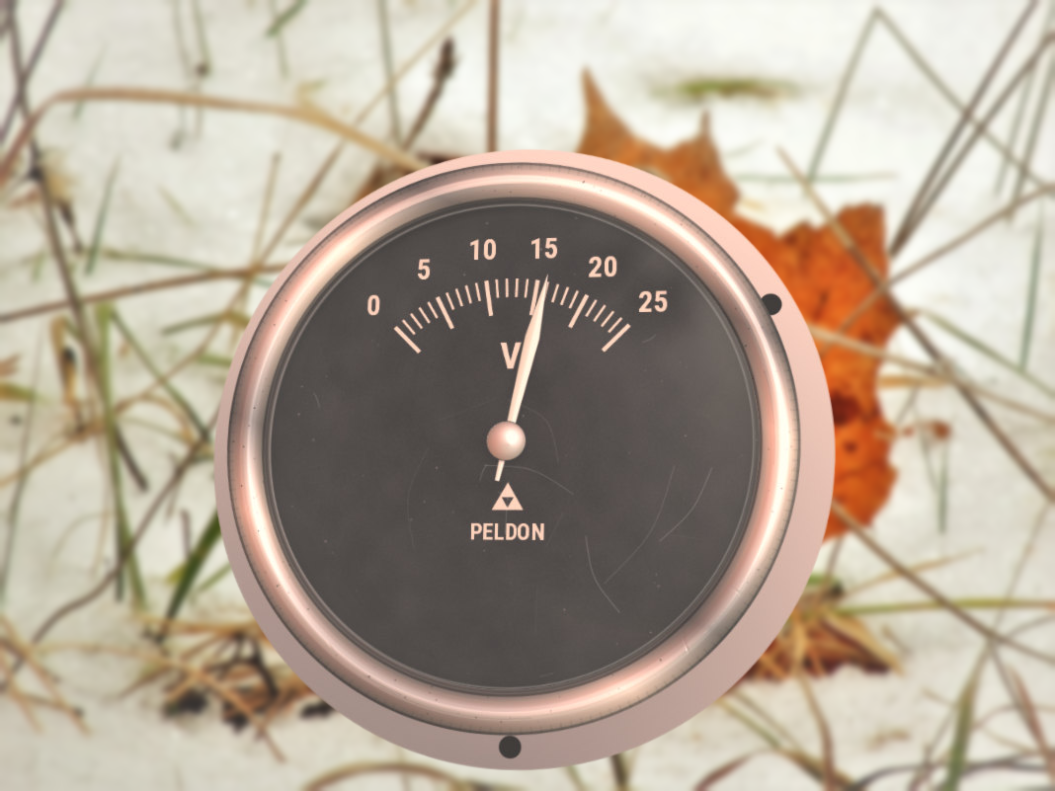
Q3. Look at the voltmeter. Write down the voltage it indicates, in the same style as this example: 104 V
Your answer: 16 V
